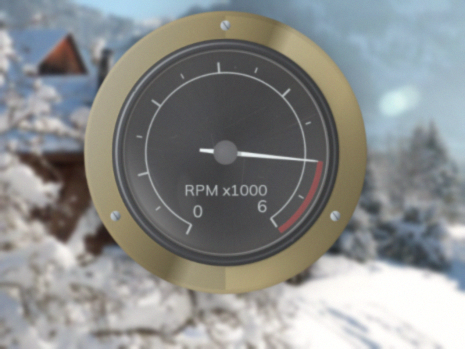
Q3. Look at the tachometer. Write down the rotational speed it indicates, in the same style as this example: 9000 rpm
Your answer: 5000 rpm
